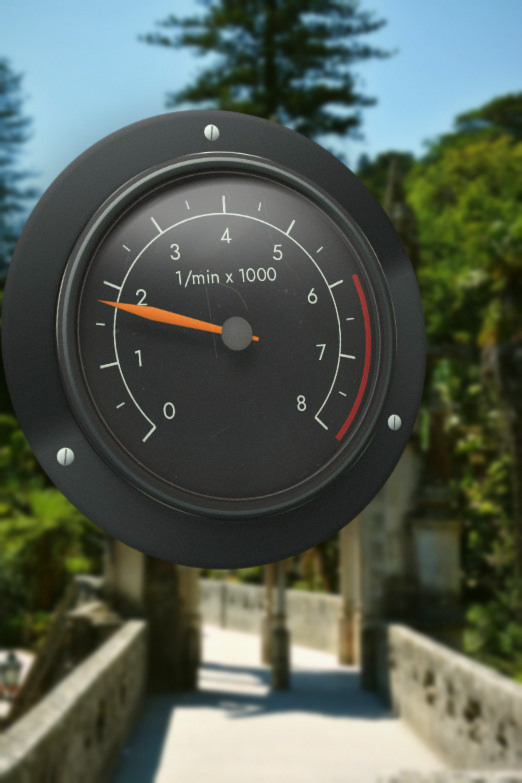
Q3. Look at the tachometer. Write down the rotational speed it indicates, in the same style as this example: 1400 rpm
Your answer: 1750 rpm
